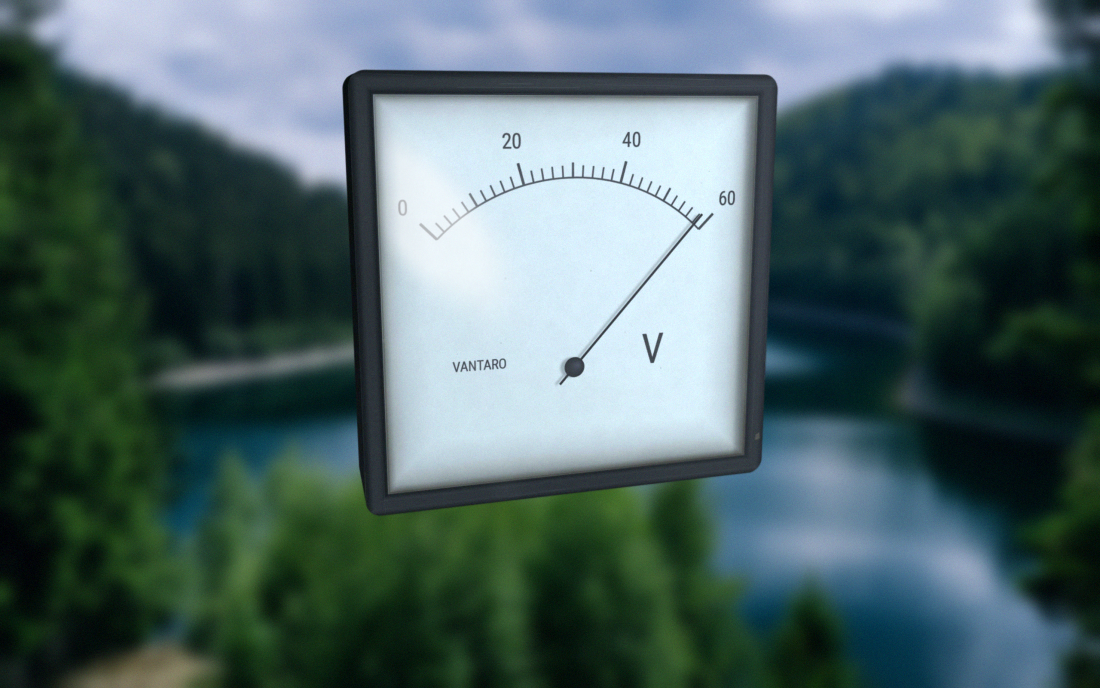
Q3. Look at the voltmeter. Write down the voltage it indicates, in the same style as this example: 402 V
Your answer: 58 V
